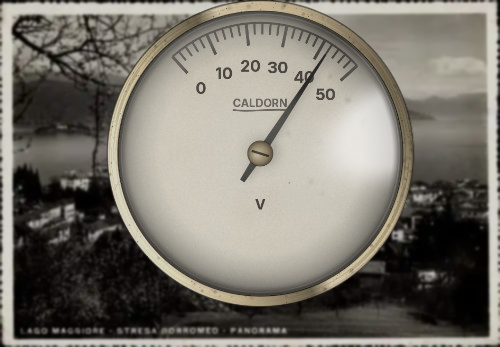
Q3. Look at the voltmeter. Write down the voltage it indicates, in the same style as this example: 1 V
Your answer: 42 V
